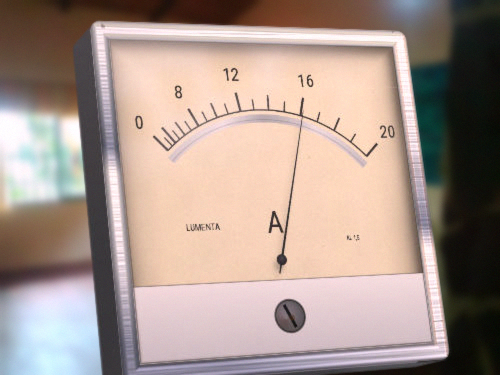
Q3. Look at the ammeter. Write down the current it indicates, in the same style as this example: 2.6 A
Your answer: 16 A
